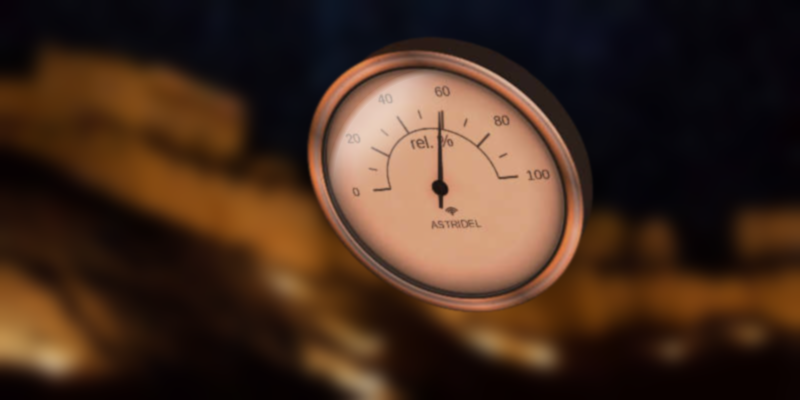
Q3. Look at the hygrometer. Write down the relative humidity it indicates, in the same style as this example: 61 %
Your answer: 60 %
